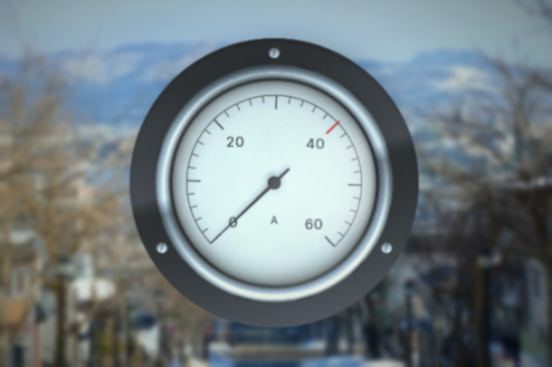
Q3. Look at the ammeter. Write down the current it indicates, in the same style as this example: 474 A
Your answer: 0 A
